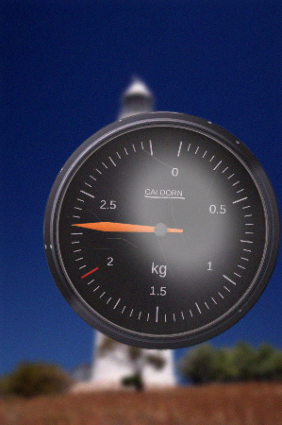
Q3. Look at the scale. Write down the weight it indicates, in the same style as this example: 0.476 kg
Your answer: 2.3 kg
